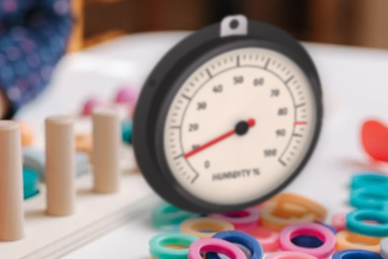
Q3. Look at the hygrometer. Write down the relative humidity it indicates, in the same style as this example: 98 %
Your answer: 10 %
